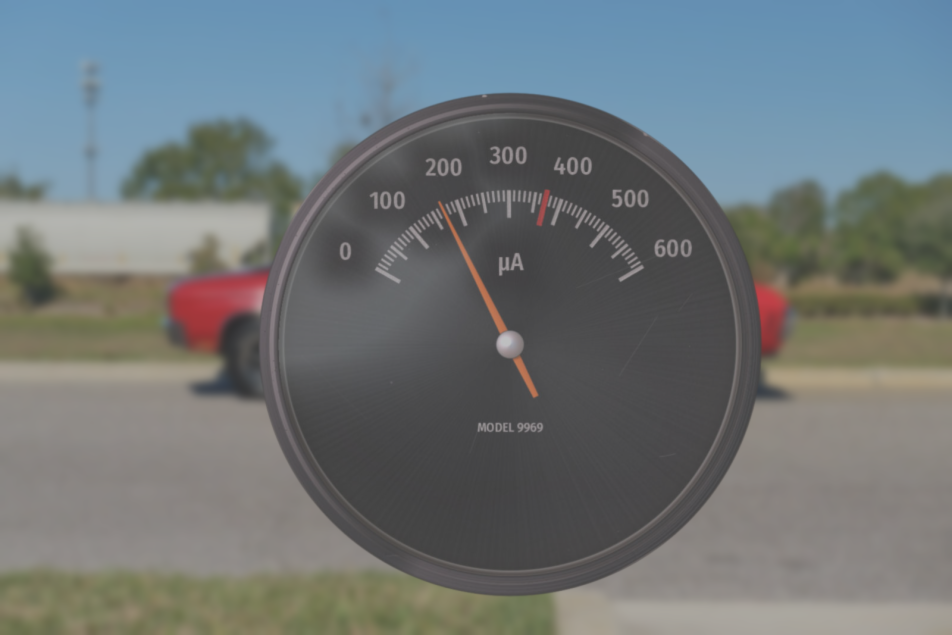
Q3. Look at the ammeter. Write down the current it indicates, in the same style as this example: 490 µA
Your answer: 170 µA
